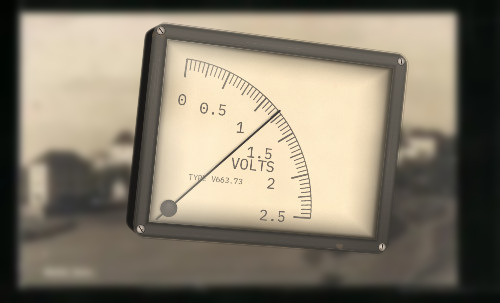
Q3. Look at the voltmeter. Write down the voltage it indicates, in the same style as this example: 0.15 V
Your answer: 1.2 V
